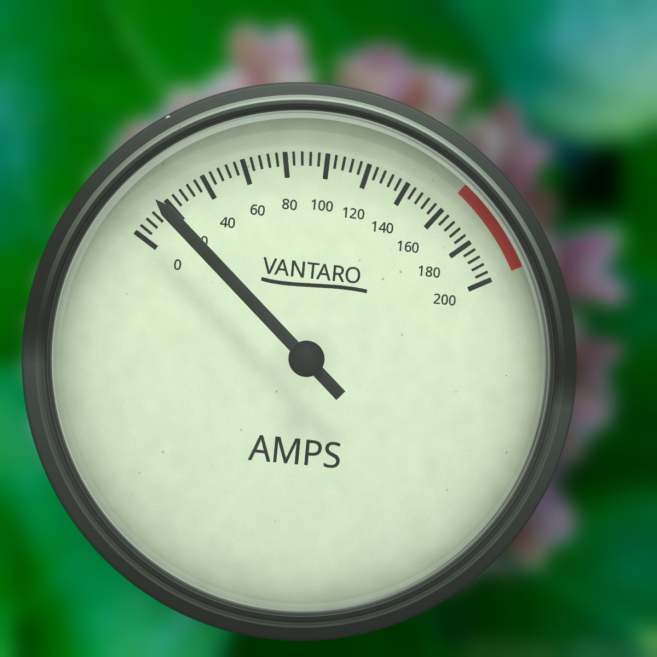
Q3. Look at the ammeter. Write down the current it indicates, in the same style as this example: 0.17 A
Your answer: 16 A
